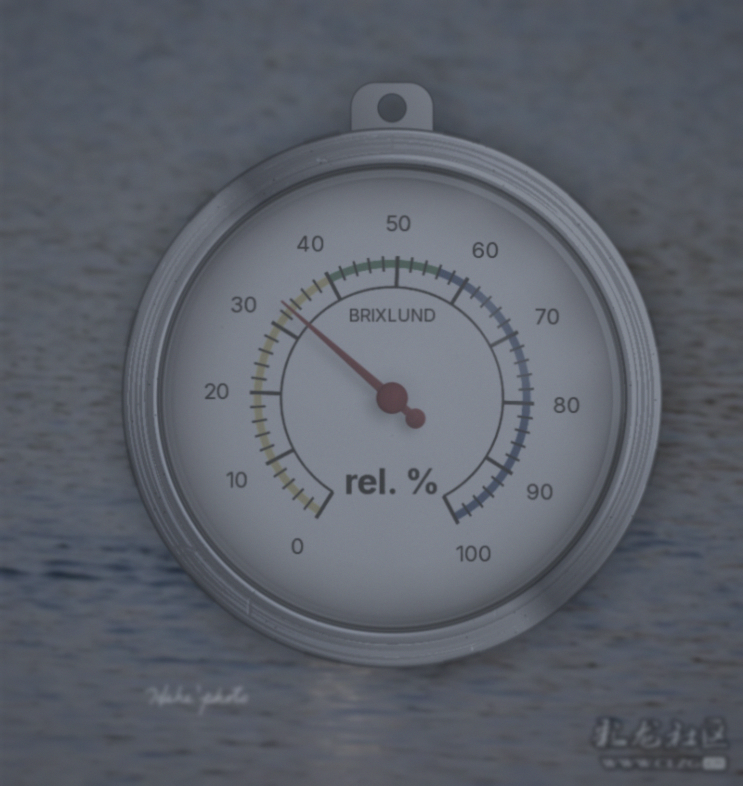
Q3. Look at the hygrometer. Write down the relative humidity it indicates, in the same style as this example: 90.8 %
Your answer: 33 %
